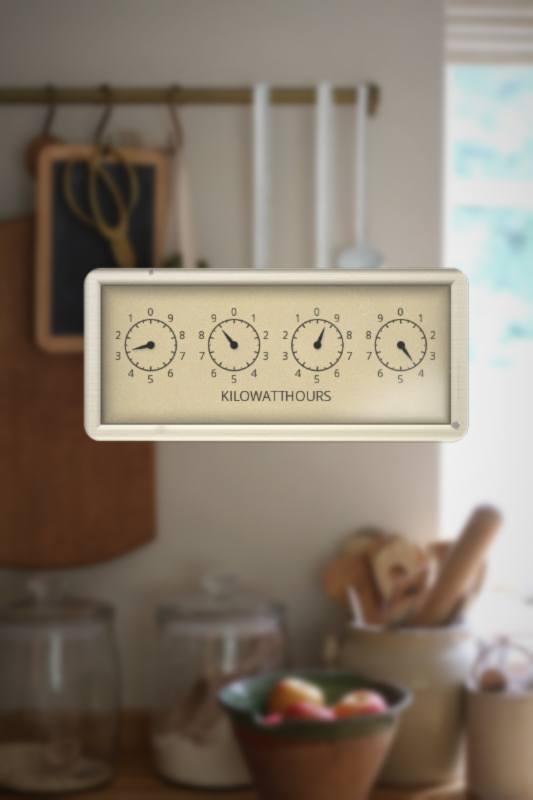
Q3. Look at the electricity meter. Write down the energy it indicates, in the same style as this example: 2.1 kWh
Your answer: 2894 kWh
